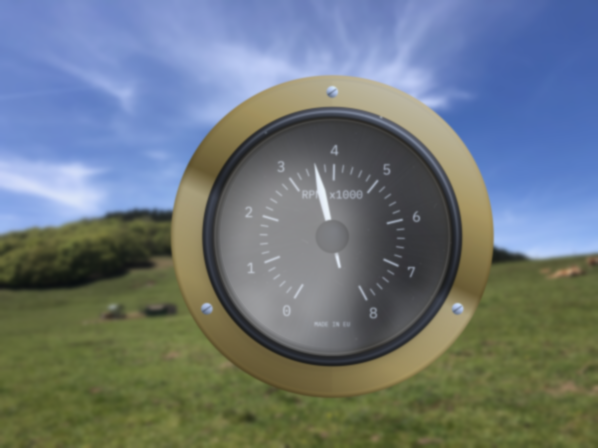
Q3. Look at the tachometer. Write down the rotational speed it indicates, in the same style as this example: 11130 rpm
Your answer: 3600 rpm
